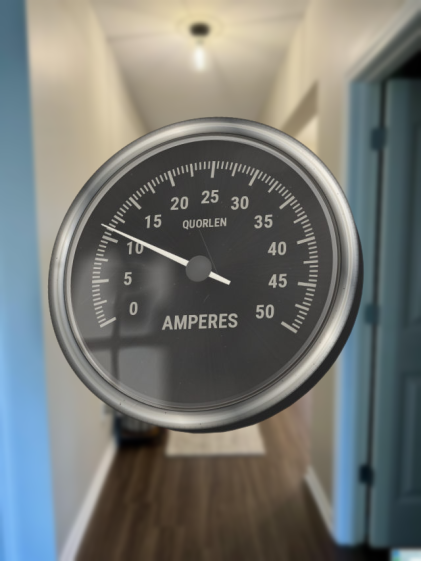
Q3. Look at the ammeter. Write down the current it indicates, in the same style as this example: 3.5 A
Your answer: 11 A
